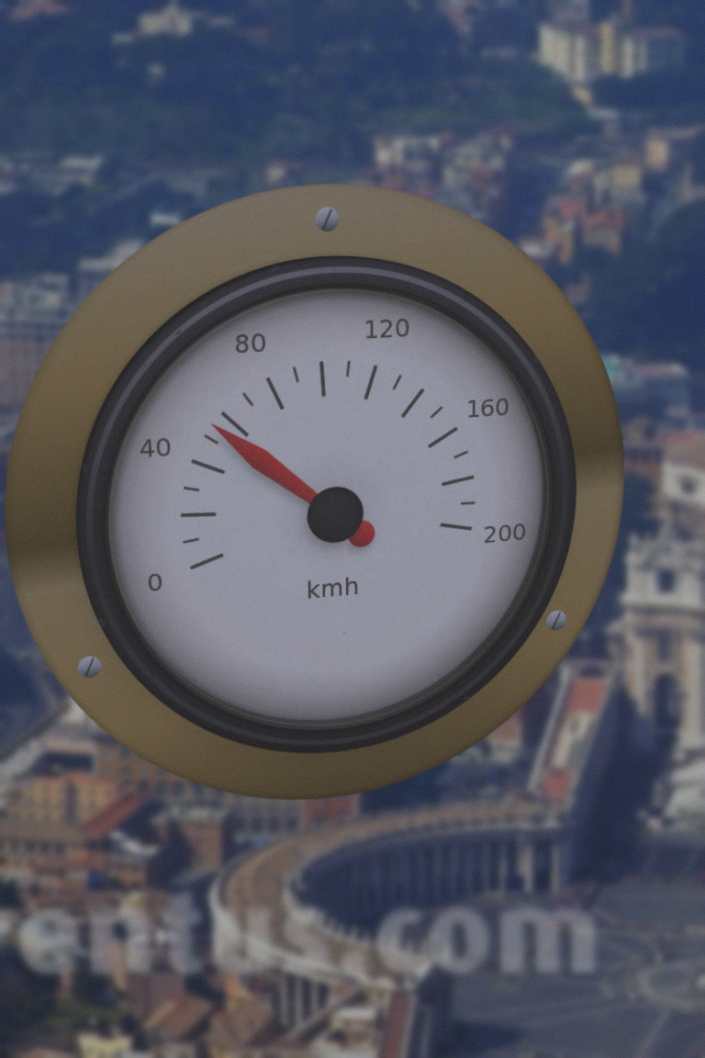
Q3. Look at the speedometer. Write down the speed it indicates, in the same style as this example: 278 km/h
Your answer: 55 km/h
